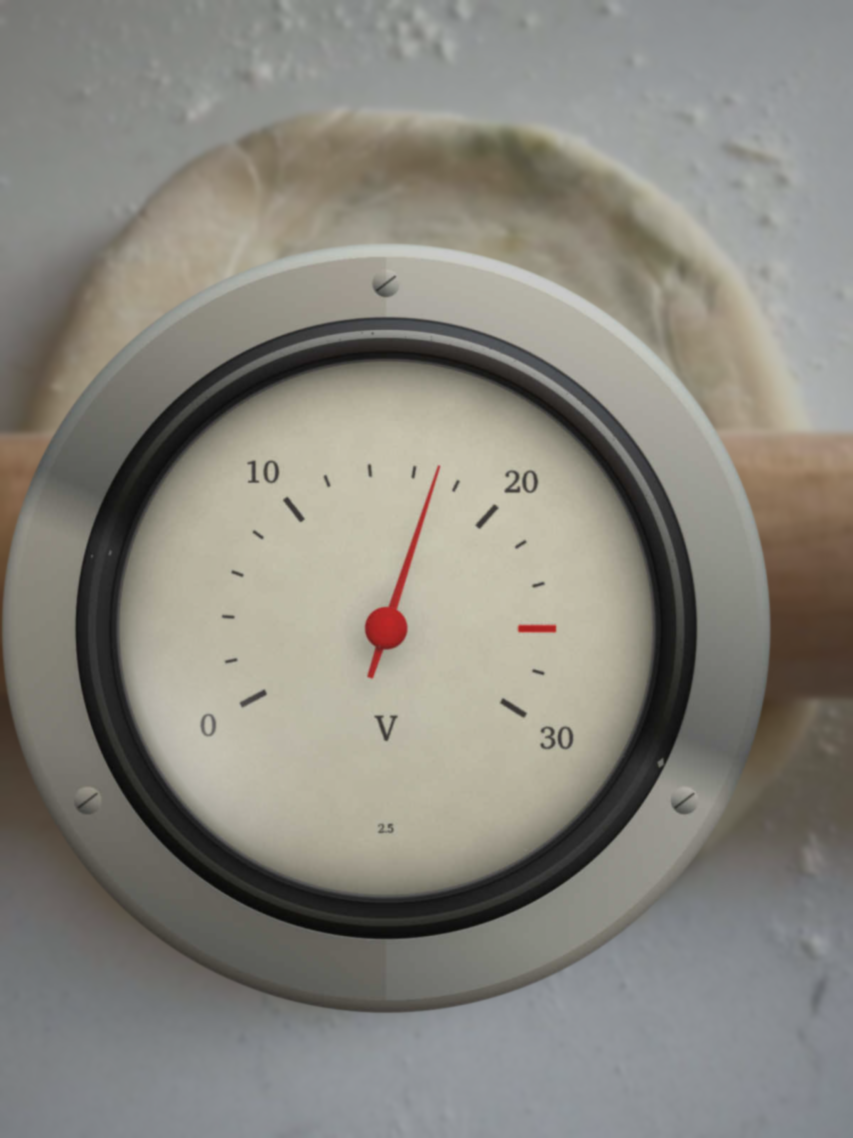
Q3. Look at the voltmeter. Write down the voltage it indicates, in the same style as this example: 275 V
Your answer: 17 V
